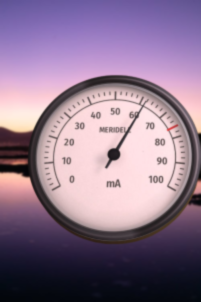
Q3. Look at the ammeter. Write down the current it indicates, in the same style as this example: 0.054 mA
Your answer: 62 mA
